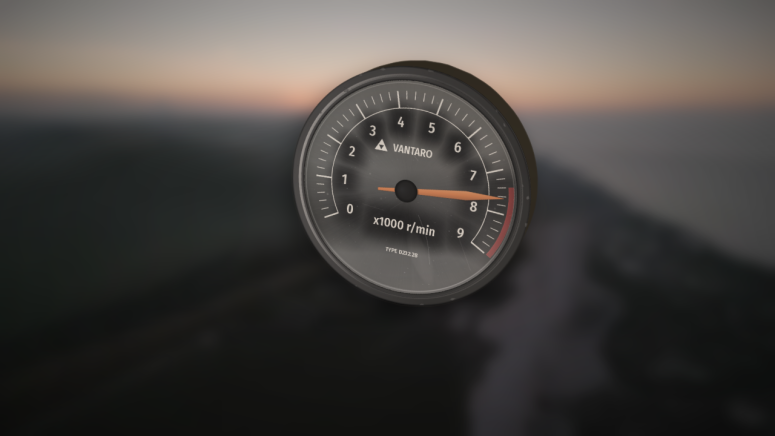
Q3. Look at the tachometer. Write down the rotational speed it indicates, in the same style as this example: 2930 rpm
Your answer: 7600 rpm
